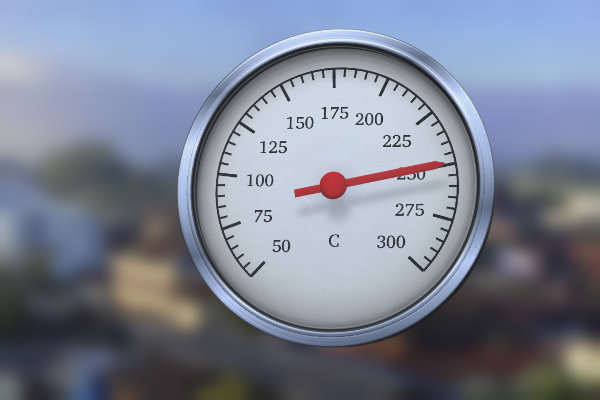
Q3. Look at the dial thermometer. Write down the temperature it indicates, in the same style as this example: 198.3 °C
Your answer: 250 °C
